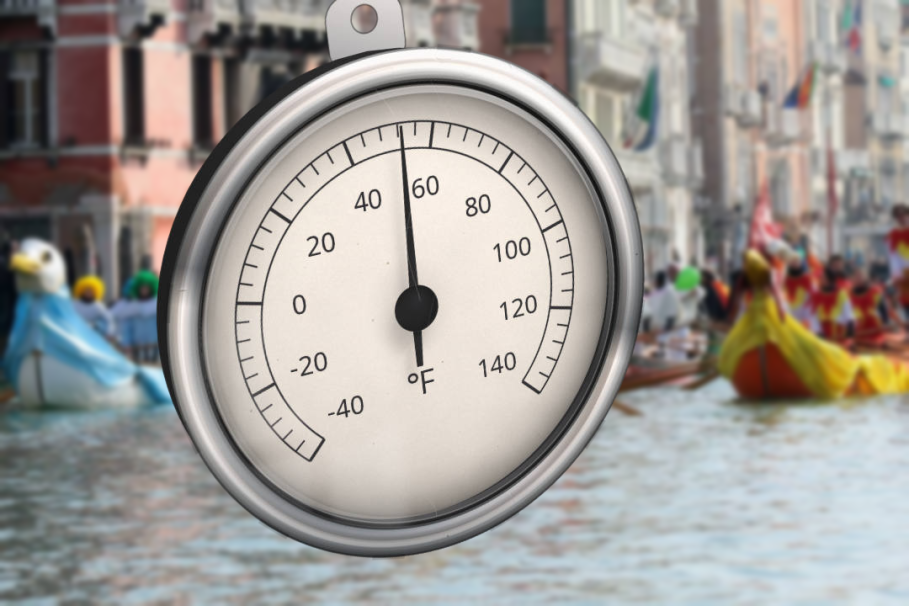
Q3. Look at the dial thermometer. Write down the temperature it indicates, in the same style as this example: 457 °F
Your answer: 52 °F
